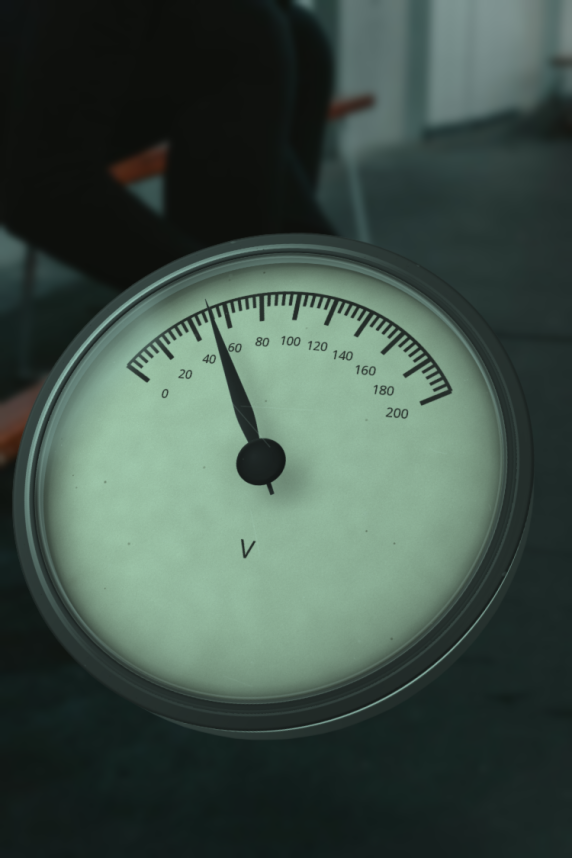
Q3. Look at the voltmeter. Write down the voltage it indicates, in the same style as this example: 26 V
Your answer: 52 V
